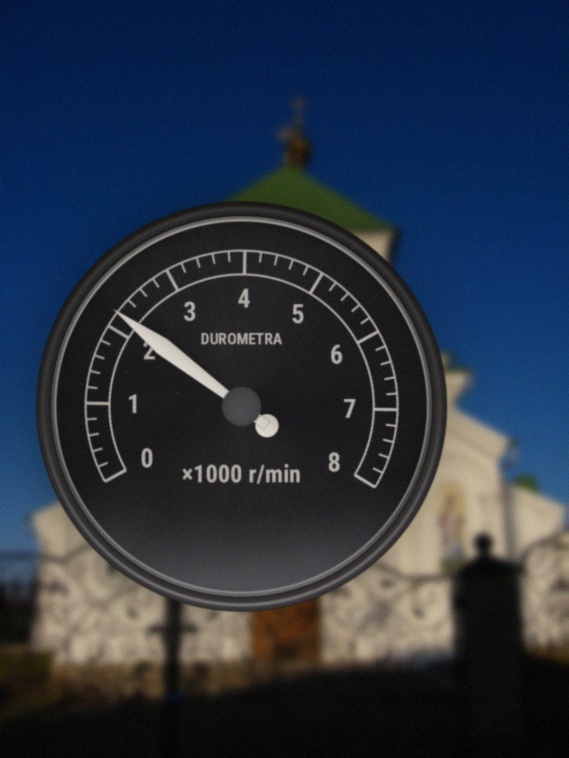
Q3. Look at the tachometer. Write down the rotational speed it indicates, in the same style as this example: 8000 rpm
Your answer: 2200 rpm
